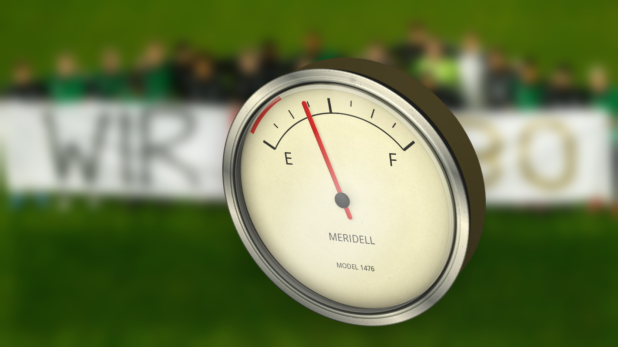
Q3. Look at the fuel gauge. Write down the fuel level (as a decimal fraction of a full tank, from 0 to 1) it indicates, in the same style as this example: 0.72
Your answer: 0.375
